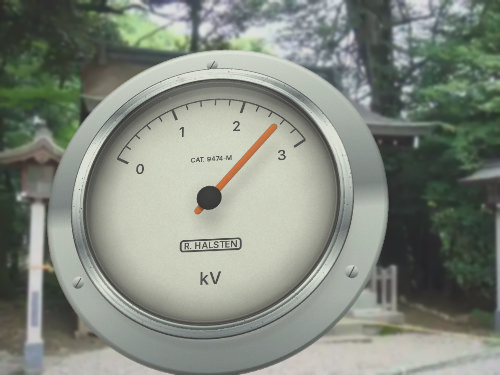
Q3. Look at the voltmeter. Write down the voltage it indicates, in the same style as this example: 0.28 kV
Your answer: 2.6 kV
